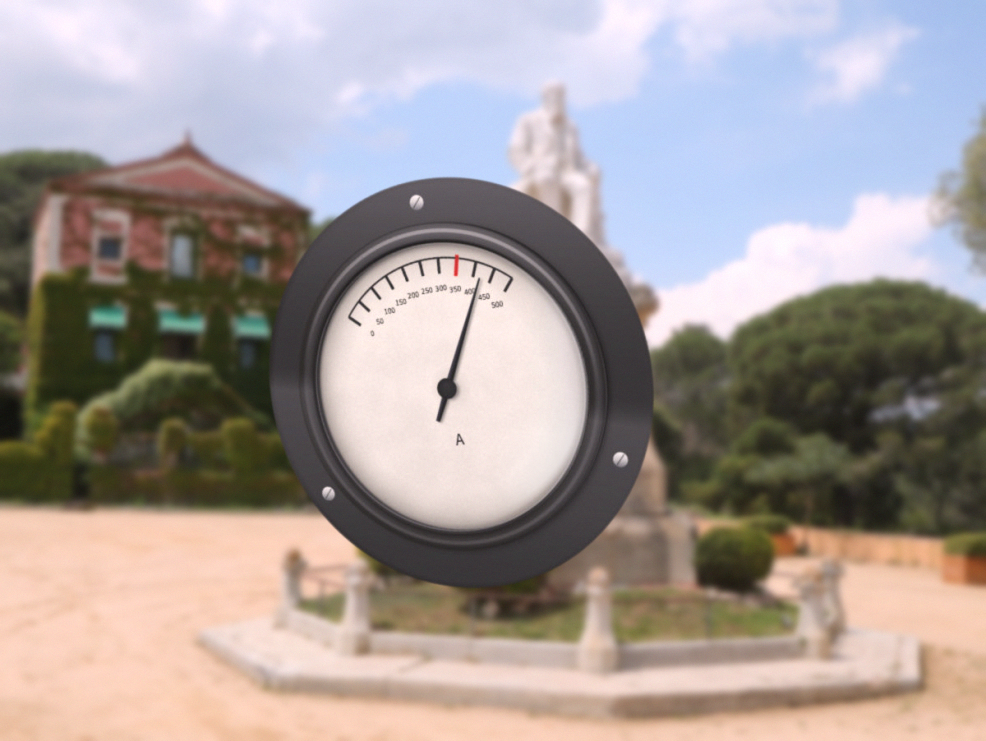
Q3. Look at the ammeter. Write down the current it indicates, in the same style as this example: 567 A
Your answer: 425 A
